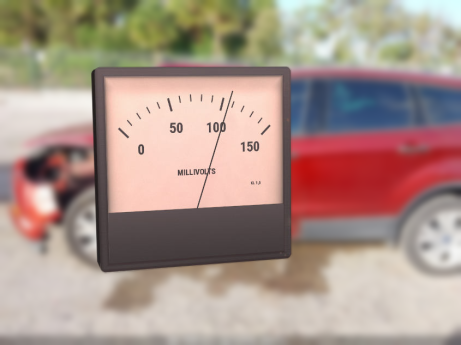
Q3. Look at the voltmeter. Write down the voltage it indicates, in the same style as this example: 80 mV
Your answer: 105 mV
